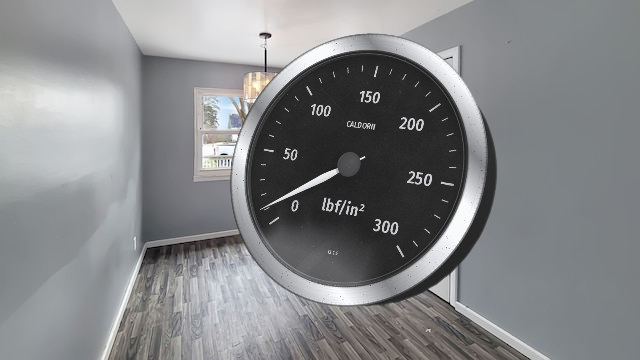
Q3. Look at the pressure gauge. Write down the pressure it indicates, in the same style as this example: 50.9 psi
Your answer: 10 psi
